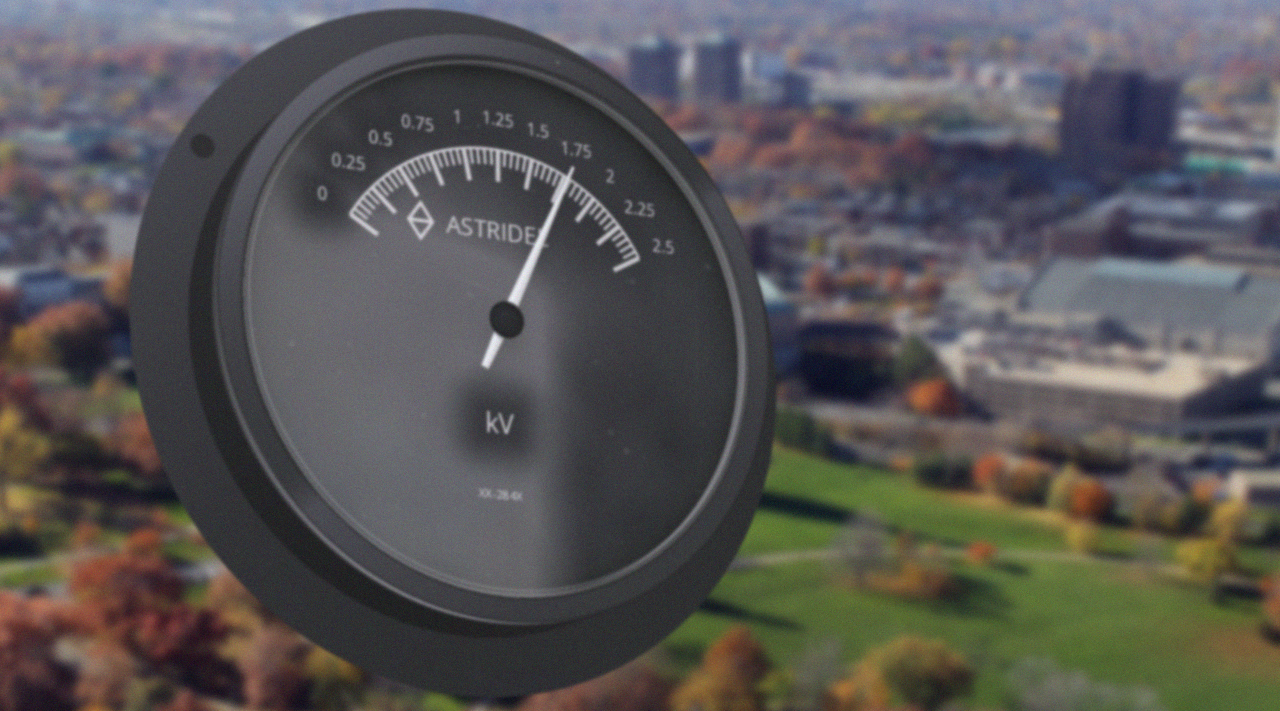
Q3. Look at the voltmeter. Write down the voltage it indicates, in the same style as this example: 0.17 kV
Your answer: 1.75 kV
